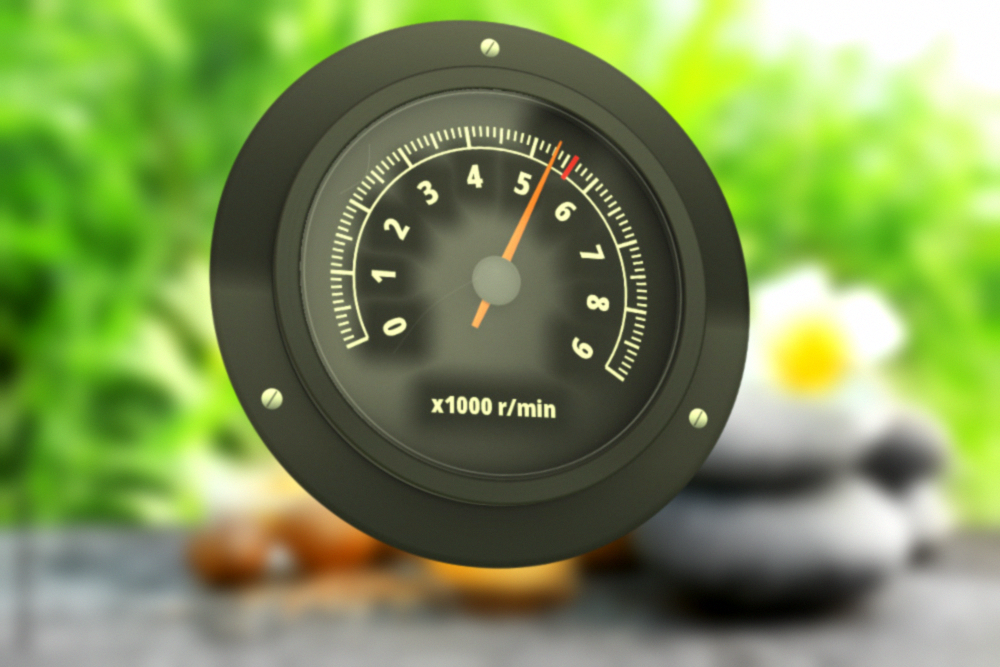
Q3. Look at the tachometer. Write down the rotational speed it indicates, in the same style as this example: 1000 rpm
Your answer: 5300 rpm
